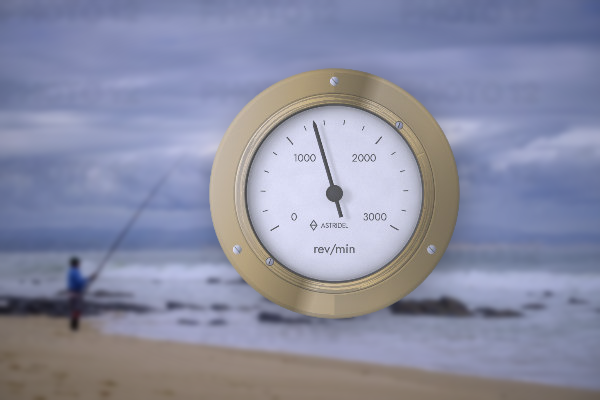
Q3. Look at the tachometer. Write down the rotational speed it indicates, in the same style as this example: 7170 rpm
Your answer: 1300 rpm
